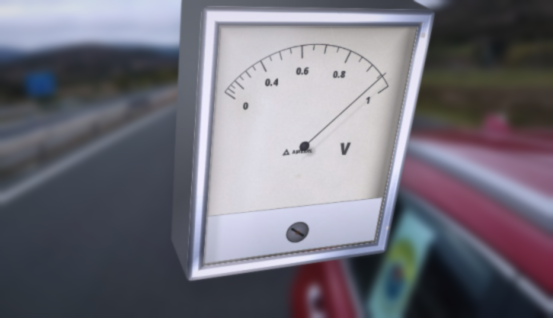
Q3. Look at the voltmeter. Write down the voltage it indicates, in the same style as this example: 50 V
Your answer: 0.95 V
